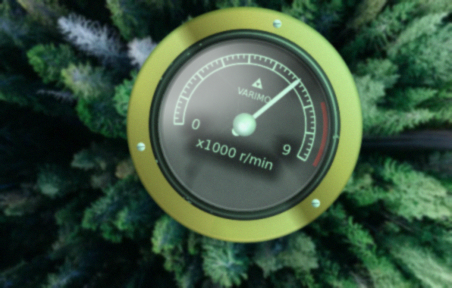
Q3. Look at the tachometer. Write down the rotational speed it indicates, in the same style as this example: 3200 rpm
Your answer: 6000 rpm
